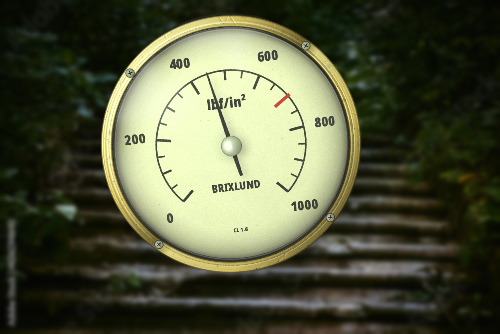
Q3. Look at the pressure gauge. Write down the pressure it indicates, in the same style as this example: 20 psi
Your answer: 450 psi
